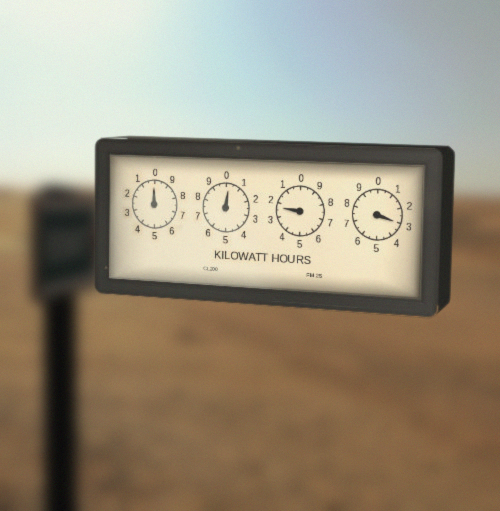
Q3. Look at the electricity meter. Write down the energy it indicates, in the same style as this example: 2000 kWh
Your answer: 23 kWh
